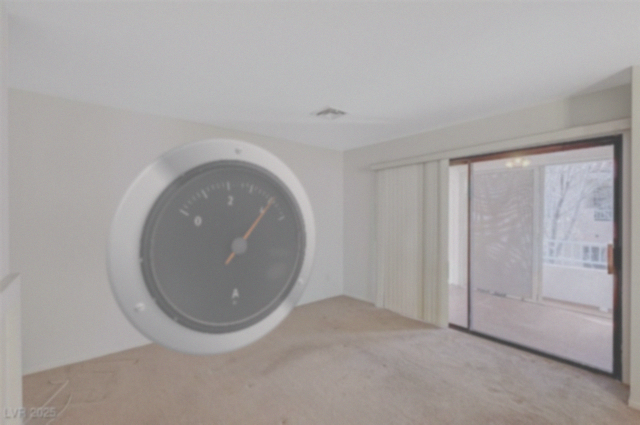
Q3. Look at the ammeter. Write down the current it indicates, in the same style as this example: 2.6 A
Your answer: 4 A
